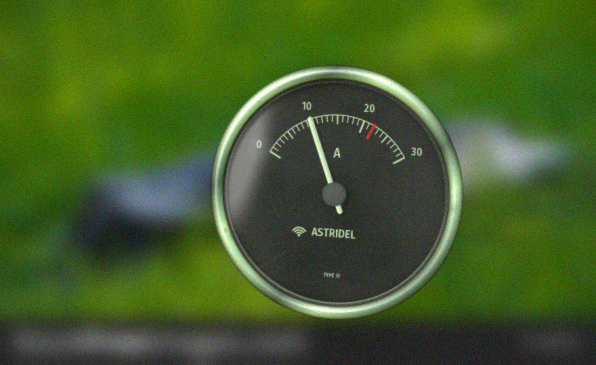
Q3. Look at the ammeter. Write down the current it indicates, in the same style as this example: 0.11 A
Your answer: 10 A
